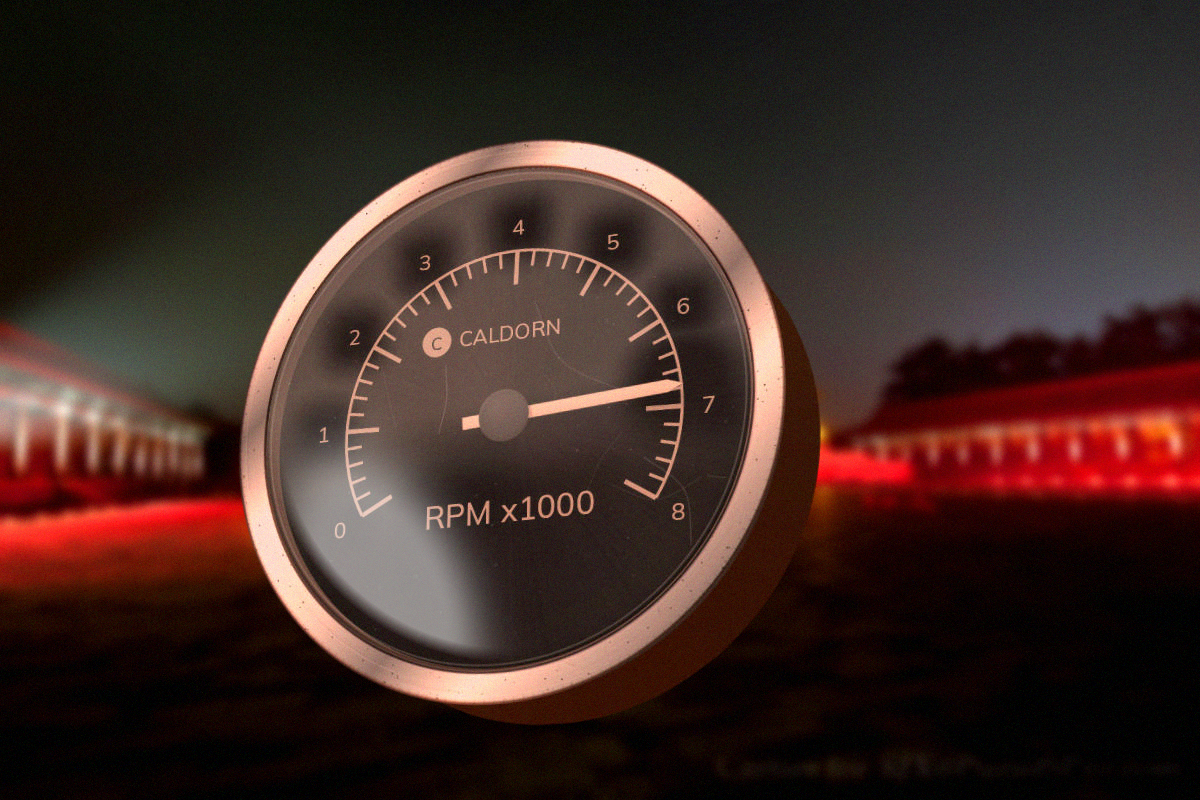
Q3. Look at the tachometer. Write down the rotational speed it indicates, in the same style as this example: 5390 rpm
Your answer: 6800 rpm
